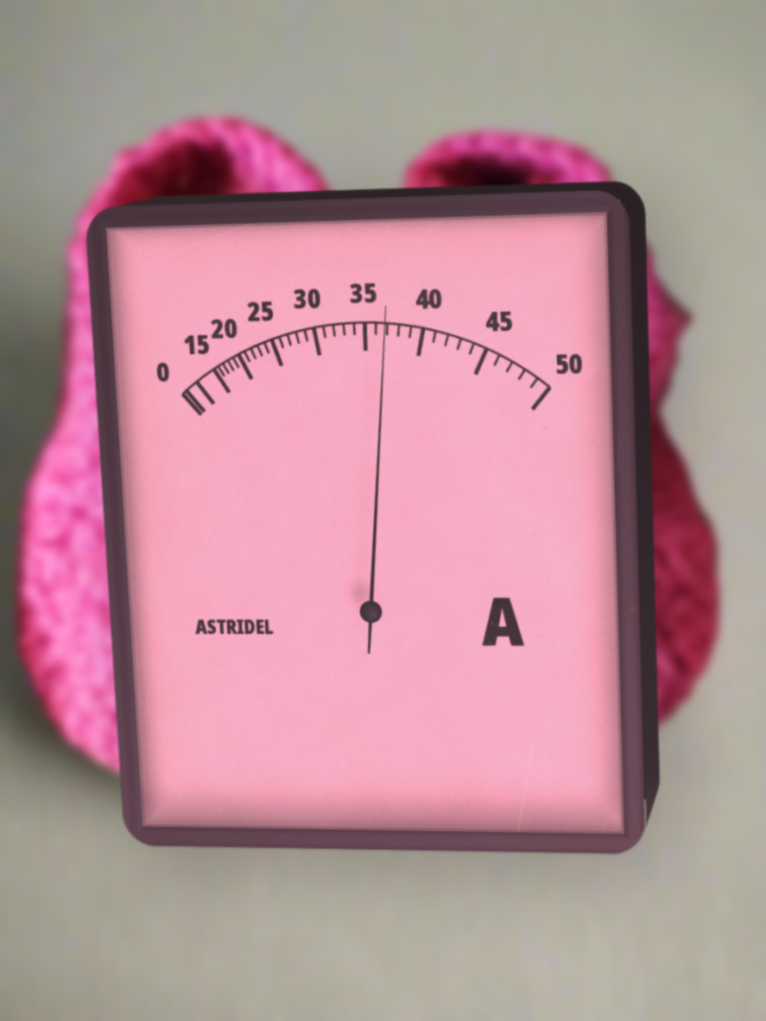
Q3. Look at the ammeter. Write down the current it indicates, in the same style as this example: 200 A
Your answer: 37 A
